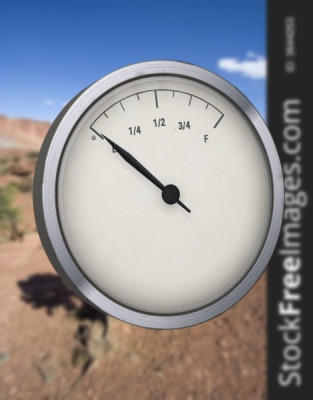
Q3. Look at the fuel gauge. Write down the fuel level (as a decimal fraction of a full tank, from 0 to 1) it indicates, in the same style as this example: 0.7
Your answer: 0
